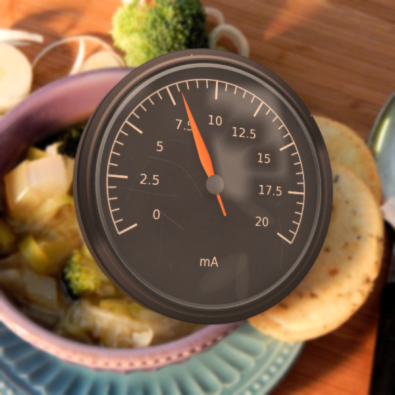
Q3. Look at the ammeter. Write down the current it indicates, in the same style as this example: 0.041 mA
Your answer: 8 mA
